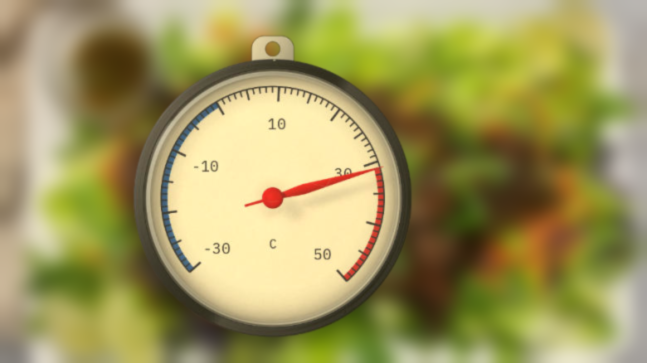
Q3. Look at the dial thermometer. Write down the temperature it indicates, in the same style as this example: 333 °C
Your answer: 31 °C
